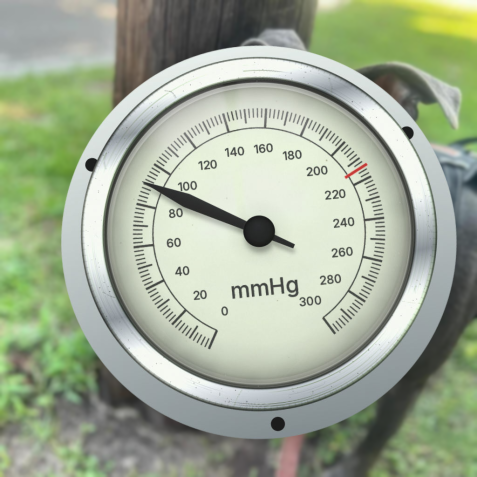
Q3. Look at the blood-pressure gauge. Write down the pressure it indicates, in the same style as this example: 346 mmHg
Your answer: 90 mmHg
